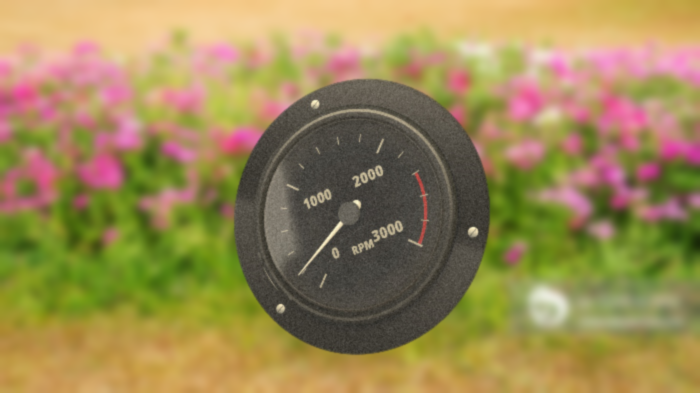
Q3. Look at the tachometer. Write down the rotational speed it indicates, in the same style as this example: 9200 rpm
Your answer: 200 rpm
